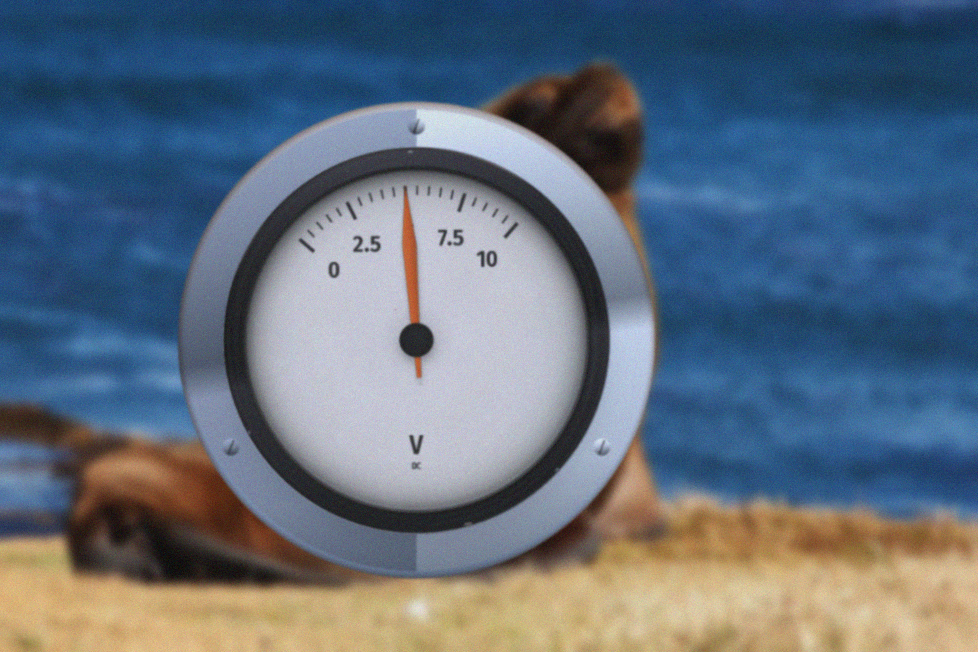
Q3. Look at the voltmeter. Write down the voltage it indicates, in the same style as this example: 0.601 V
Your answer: 5 V
